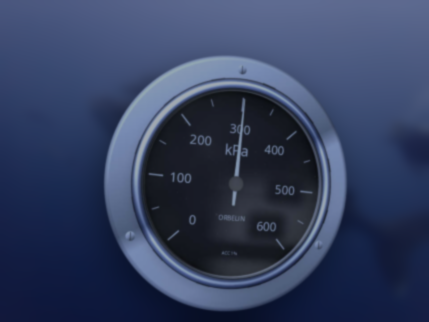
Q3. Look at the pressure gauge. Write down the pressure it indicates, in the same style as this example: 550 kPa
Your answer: 300 kPa
